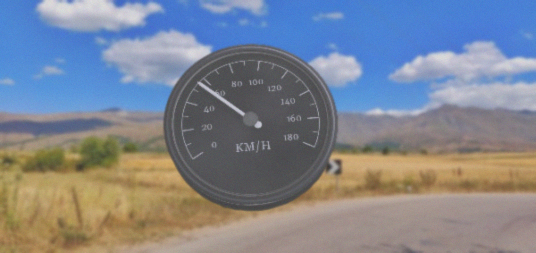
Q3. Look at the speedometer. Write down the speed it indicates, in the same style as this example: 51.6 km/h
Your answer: 55 km/h
